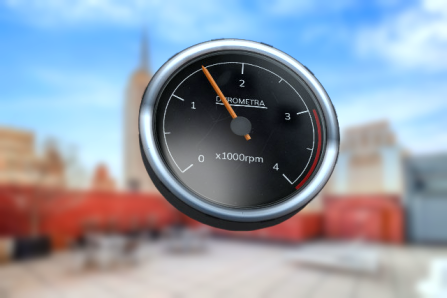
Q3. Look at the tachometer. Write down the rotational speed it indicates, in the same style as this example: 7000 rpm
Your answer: 1500 rpm
